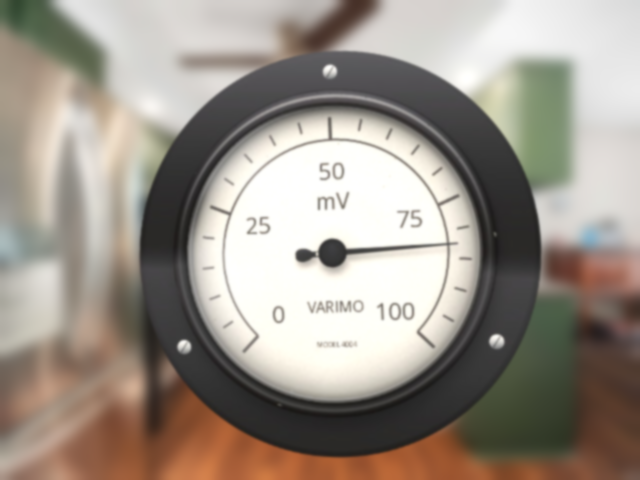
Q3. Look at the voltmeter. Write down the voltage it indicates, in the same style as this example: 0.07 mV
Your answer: 82.5 mV
